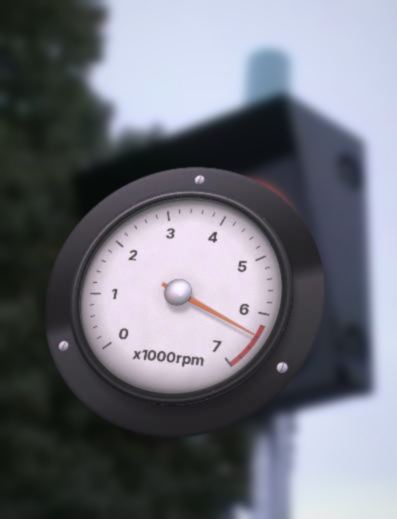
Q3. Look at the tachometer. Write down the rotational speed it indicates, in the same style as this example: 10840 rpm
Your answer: 6400 rpm
